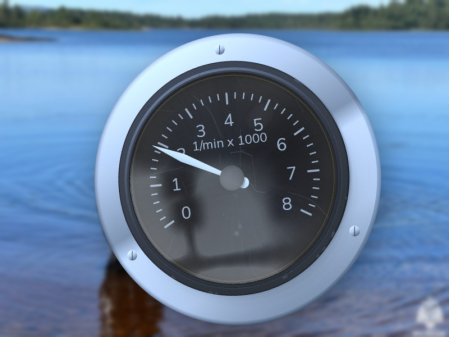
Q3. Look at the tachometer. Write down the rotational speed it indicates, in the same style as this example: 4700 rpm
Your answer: 1900 rpm
